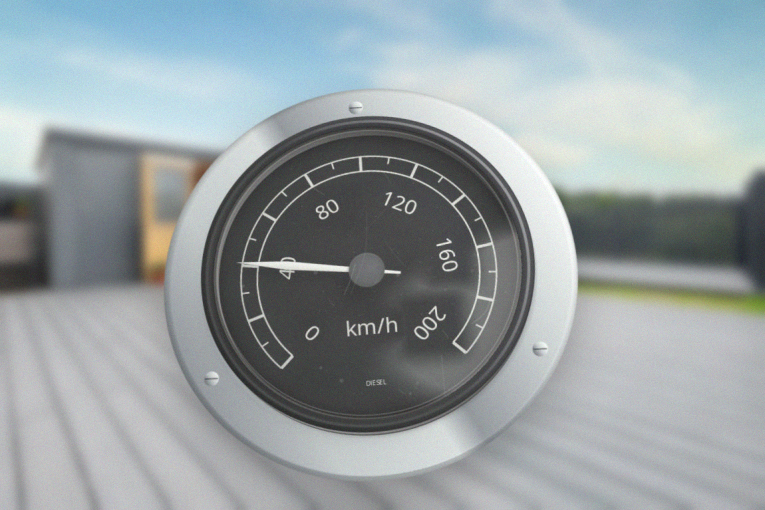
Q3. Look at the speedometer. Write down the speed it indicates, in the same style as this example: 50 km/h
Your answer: 40 km/h
